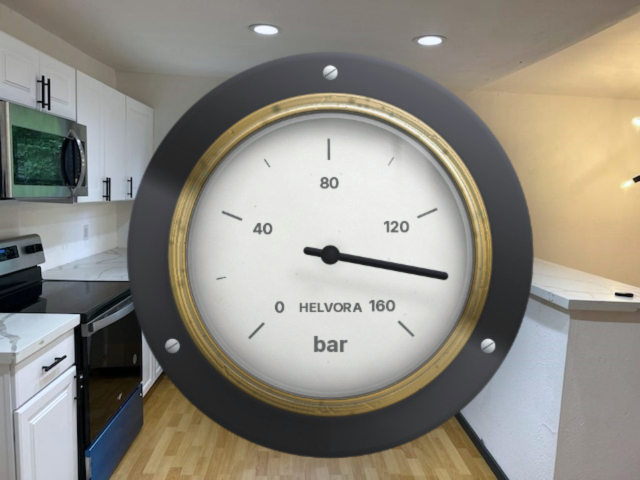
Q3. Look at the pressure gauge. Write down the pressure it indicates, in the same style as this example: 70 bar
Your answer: 140 bar
